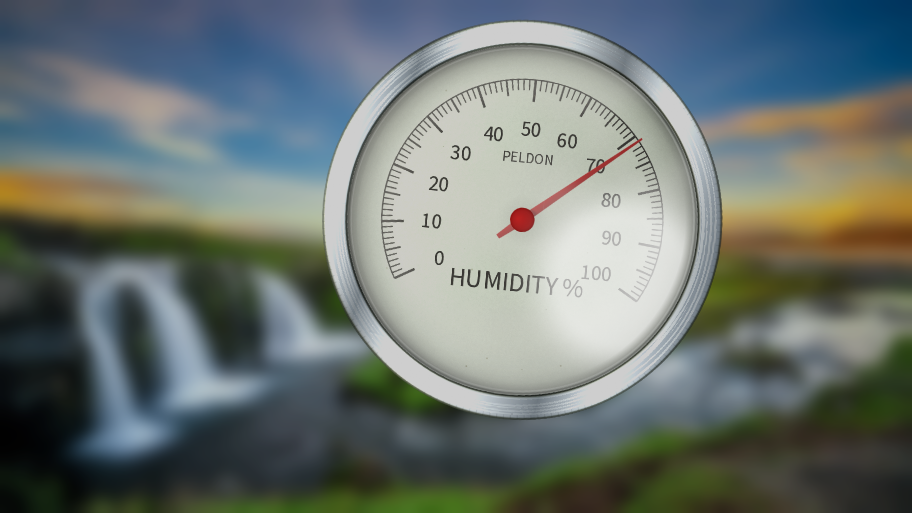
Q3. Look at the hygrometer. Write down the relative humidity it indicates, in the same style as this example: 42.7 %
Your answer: 71 %
